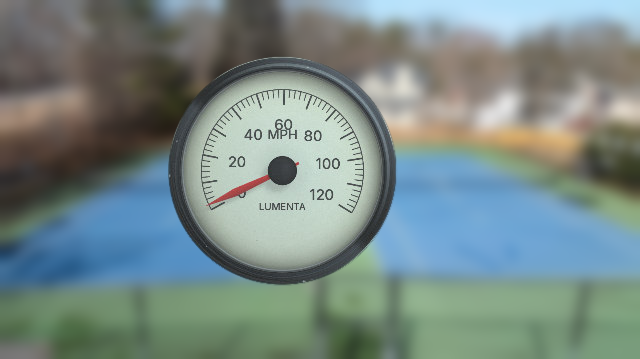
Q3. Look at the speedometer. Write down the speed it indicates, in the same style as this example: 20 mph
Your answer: 2 mph
